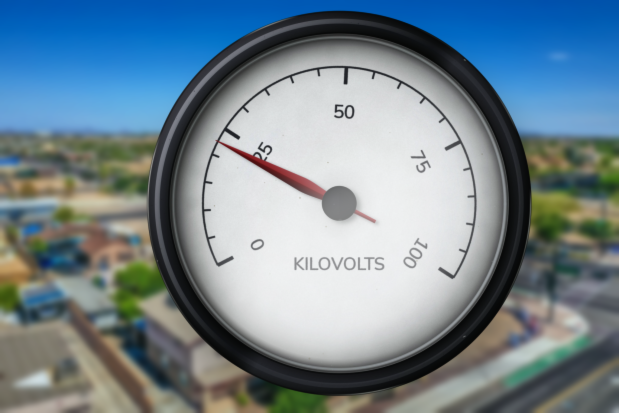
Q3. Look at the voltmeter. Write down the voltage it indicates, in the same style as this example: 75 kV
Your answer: 22.5 kV
